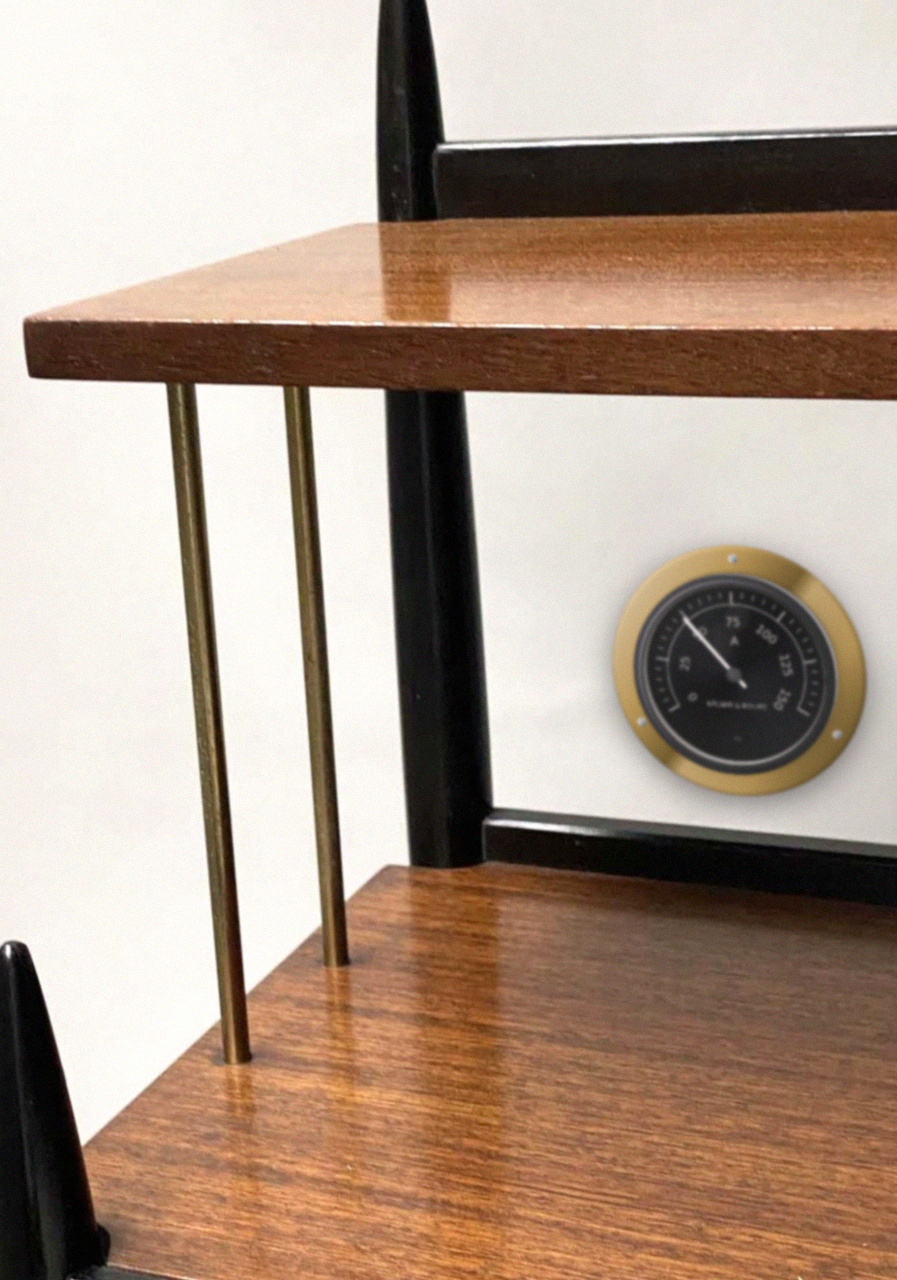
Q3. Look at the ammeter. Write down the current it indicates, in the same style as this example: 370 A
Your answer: 50 A
